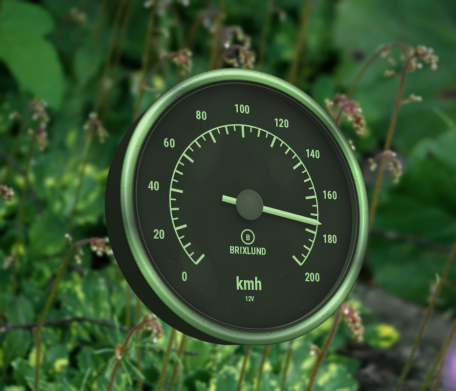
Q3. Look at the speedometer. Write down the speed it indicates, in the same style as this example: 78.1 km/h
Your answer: 175 km/h
